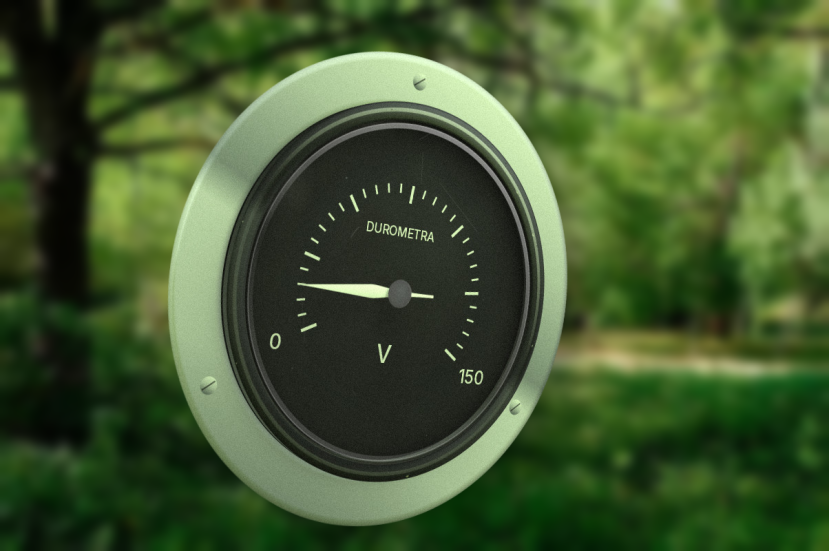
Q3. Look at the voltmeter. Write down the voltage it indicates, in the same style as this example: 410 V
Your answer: 15 V
